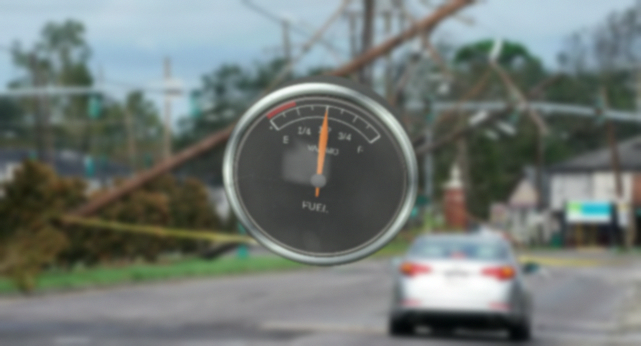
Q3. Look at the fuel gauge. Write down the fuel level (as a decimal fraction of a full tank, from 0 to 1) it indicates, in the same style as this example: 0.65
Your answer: 0.5
